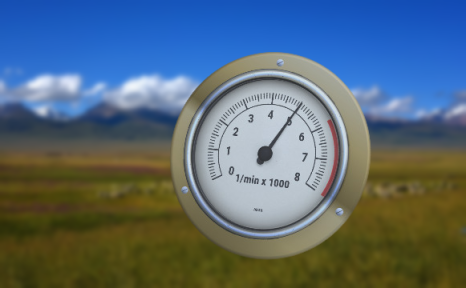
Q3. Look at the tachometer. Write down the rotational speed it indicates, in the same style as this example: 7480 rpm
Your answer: 5000 rpm
